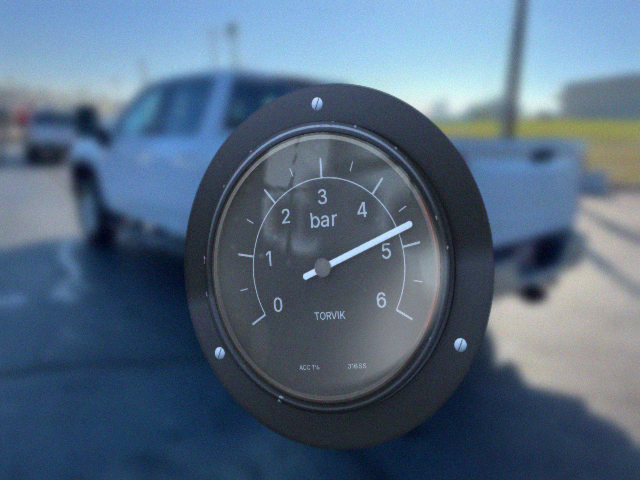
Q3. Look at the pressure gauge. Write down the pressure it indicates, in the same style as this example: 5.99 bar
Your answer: 4.75 bar
